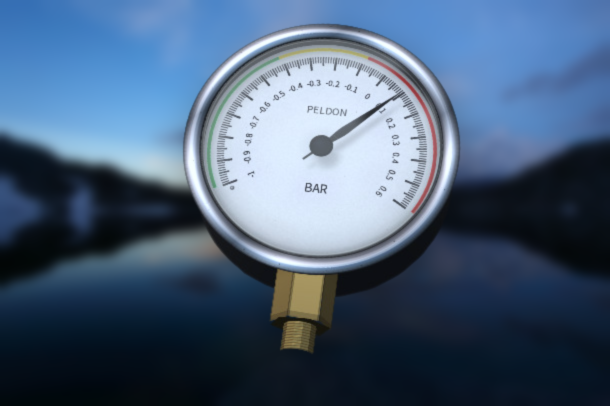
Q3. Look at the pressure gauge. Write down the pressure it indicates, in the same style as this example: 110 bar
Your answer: 0.1 bar
